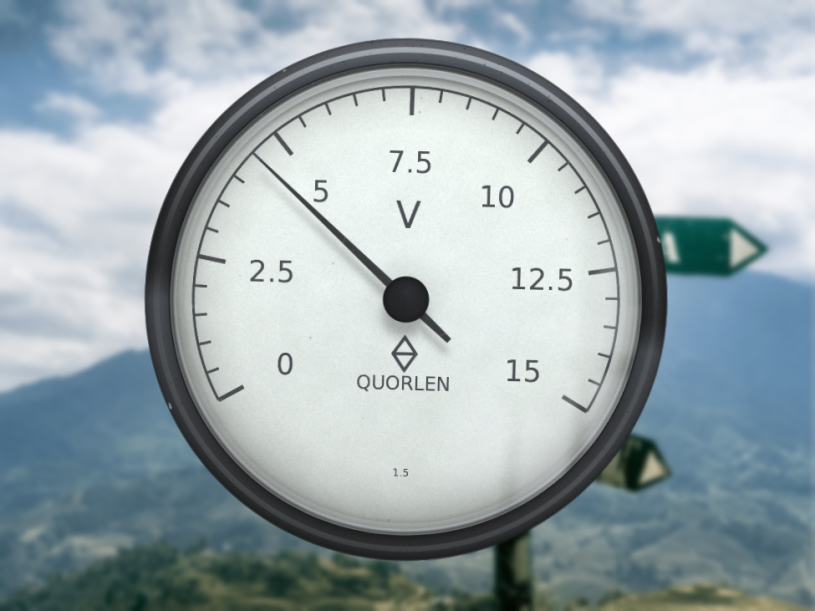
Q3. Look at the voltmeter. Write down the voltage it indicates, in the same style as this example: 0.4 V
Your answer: 4.5 V
